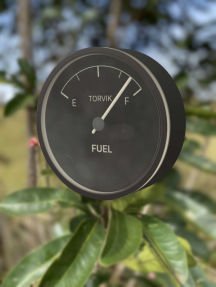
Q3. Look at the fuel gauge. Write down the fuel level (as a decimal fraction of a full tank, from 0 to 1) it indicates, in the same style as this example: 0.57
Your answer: 0.875
